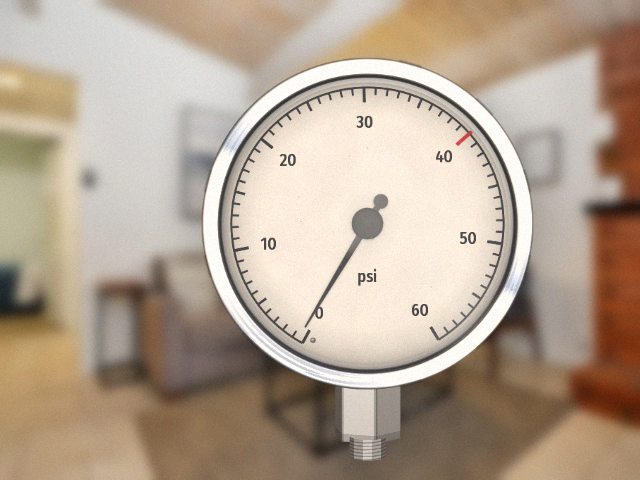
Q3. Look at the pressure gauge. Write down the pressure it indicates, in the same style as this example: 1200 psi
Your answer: 0.5 psi
